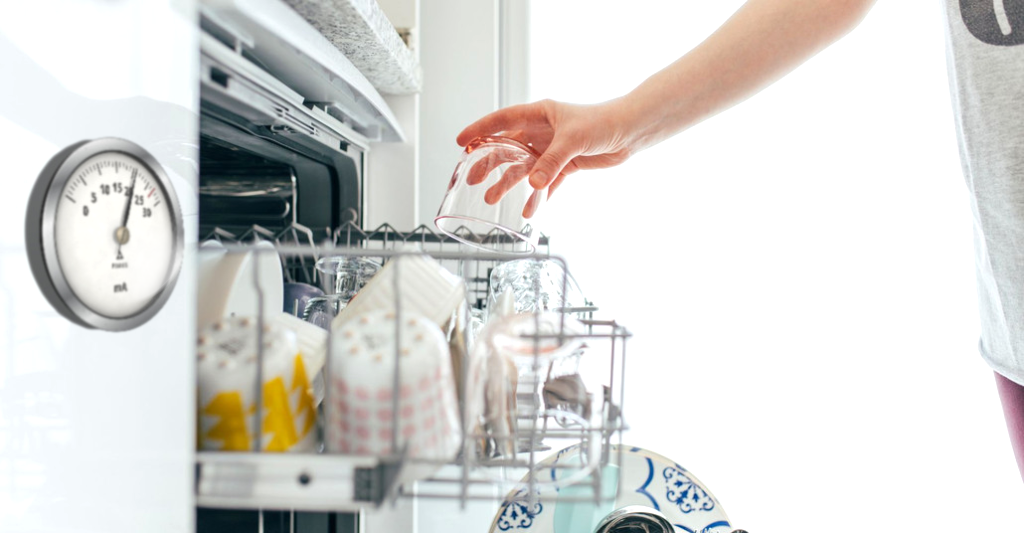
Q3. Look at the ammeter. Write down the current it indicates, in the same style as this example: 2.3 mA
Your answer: 20 mA
